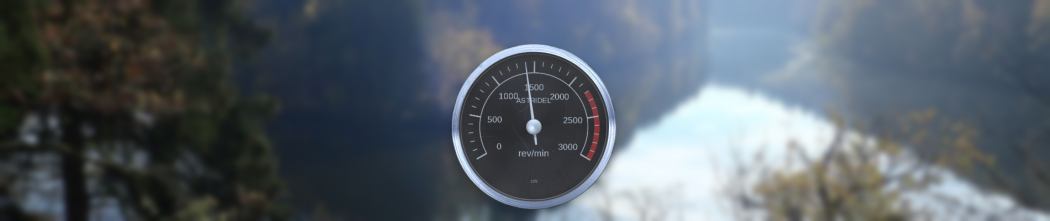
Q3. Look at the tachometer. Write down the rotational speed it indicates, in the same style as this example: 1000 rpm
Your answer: 1400 rpm
